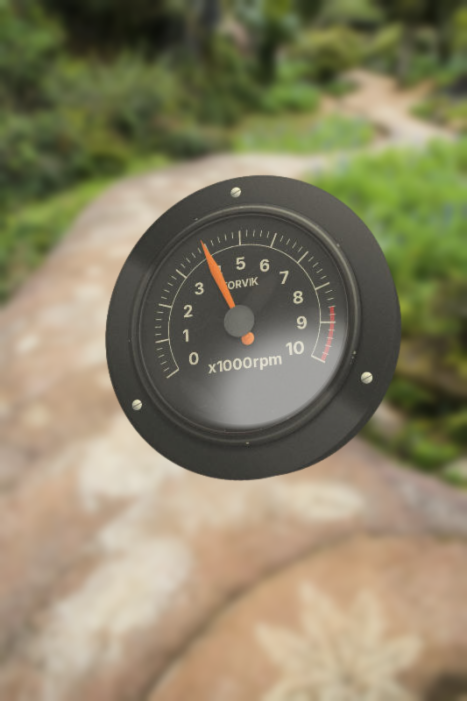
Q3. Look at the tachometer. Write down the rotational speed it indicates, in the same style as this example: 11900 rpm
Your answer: 4000 rpm
